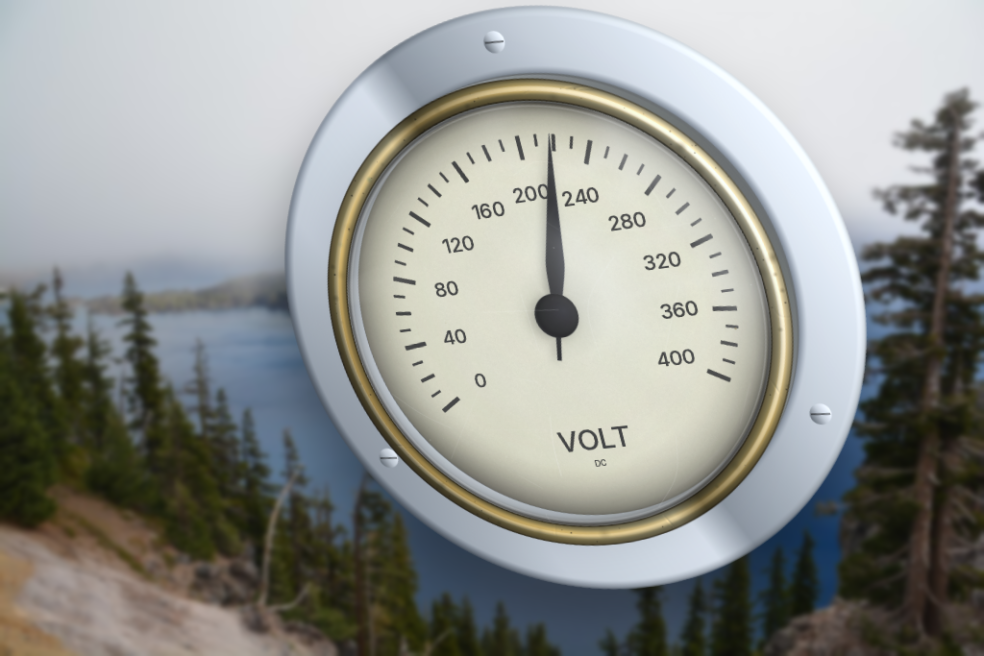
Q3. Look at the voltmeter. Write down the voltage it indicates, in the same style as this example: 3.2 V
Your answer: 220 V
